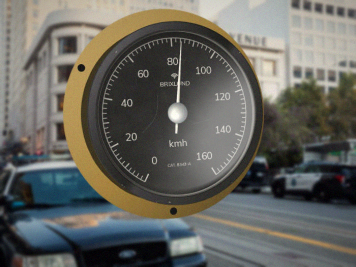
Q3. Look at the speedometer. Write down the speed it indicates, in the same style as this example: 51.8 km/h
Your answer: 84 km/h
